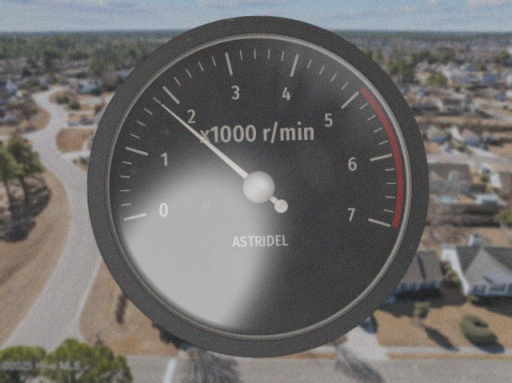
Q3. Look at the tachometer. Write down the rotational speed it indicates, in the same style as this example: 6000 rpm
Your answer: 1800 rpm
